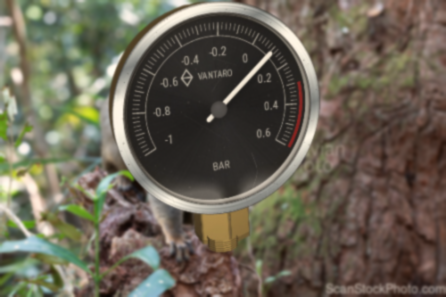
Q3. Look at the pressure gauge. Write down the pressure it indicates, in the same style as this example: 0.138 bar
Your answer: 0.1 bar
